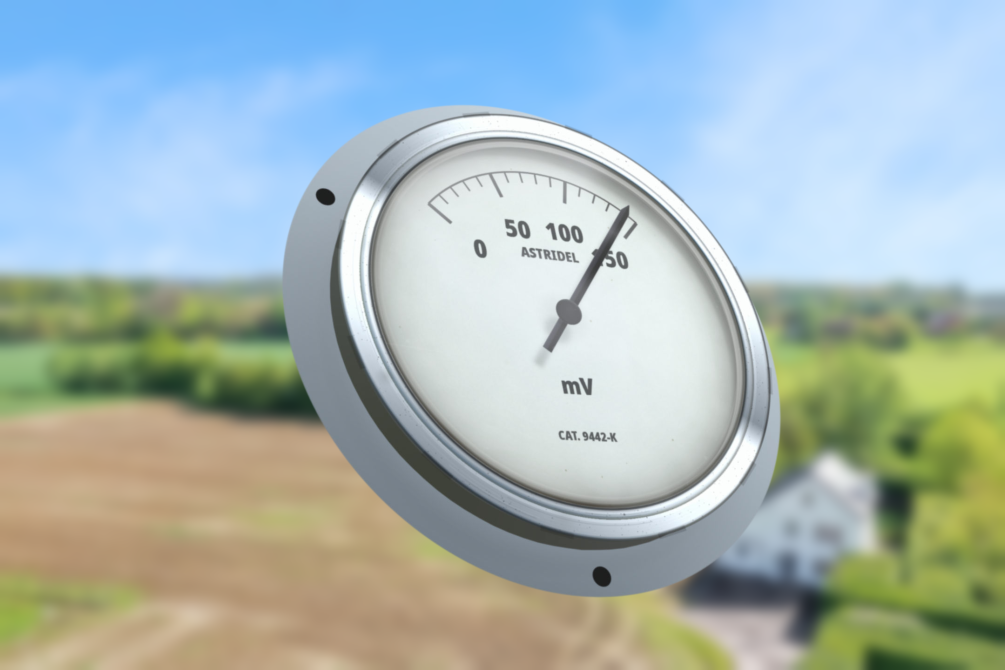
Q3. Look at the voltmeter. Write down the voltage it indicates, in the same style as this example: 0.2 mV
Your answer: 140 mV
